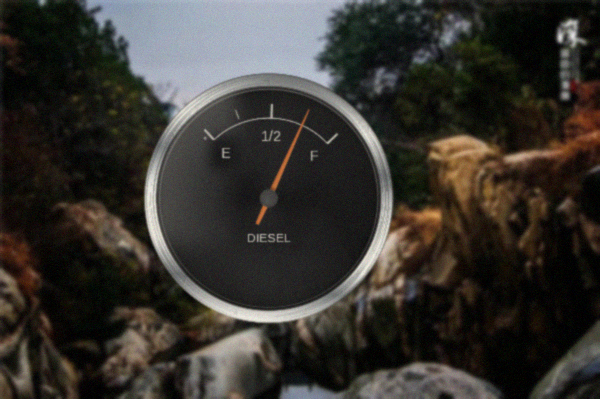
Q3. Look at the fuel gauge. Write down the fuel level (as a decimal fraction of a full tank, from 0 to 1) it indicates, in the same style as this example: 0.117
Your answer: 0.75
